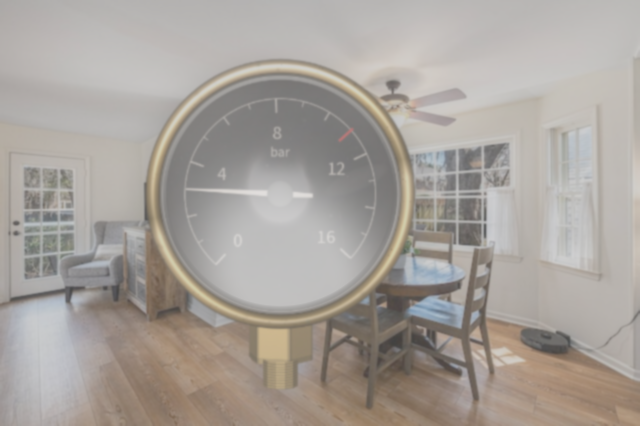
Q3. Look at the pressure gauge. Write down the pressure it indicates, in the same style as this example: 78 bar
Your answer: 3 bar
